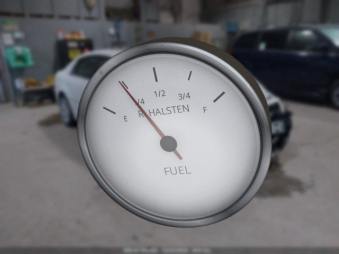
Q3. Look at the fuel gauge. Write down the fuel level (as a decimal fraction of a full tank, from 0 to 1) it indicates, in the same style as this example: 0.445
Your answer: 0.25
